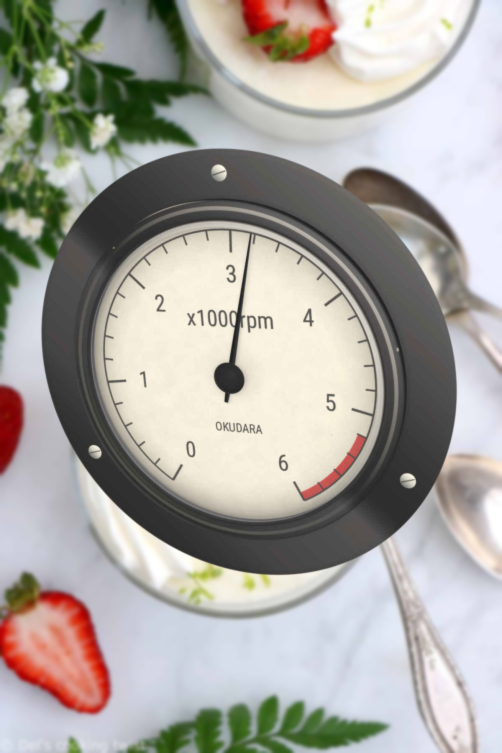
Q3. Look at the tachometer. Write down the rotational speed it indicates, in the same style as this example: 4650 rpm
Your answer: 3200 rpm
